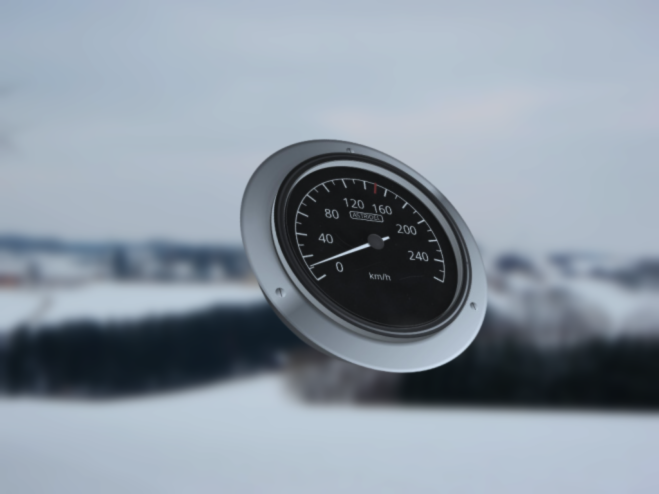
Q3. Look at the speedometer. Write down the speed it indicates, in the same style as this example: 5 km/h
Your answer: 10 km/h
